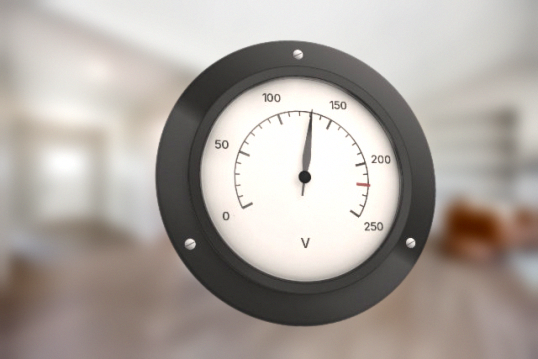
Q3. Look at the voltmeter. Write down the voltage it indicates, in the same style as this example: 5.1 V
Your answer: 130 V
